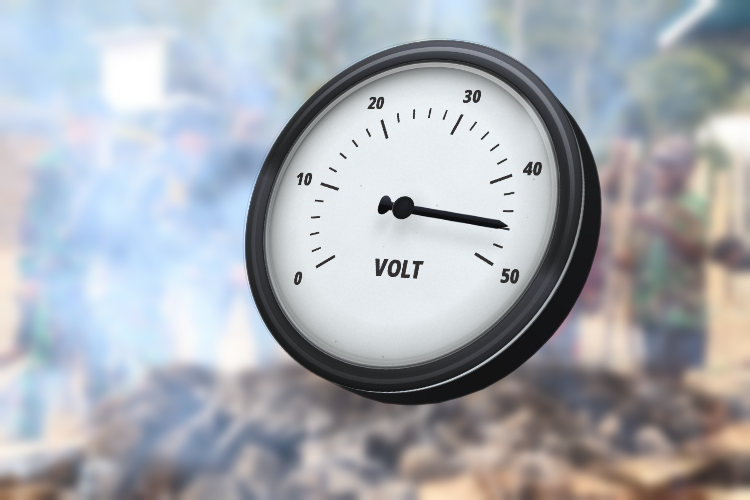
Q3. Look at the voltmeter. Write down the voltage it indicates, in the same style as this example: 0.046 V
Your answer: 46 V
